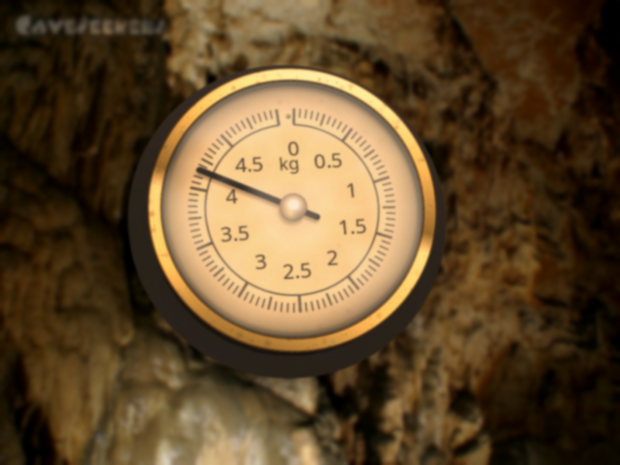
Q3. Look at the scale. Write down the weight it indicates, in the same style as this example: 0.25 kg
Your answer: 4.15 kg
